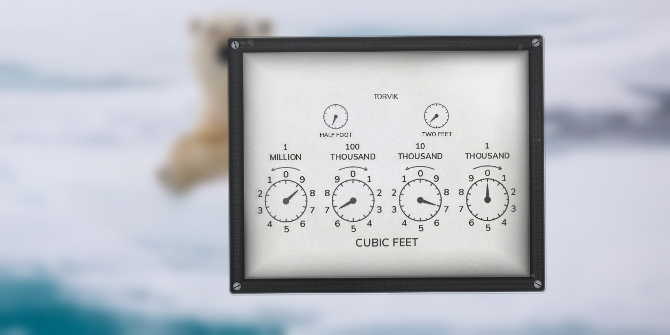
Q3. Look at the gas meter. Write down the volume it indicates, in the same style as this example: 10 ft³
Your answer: 867000 ft³
